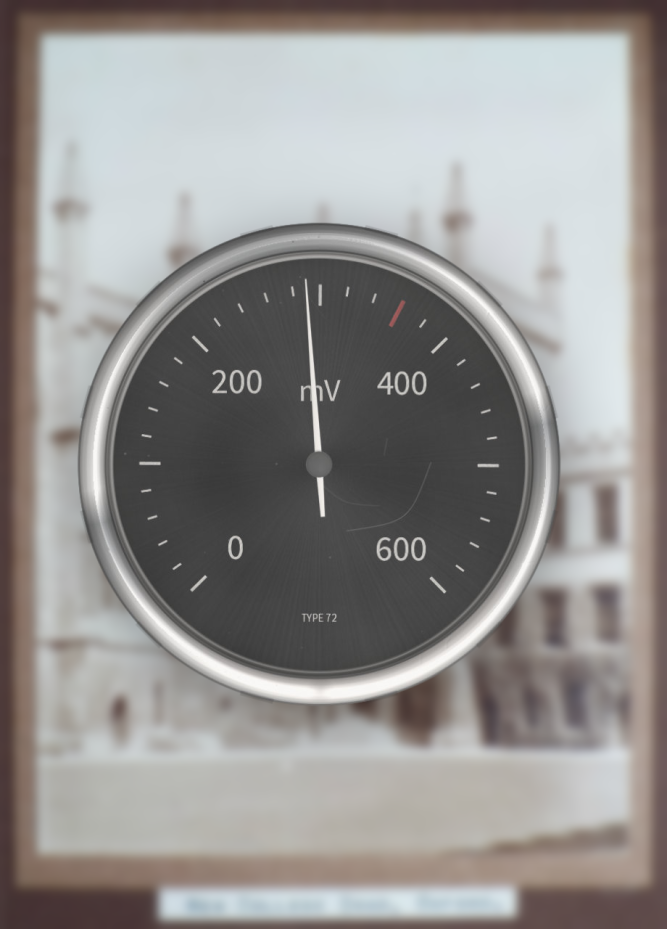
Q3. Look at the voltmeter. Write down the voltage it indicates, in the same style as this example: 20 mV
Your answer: 290 mV
